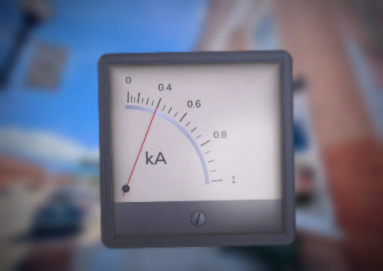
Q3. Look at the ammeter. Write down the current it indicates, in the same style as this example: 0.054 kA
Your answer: 0.4 kA
